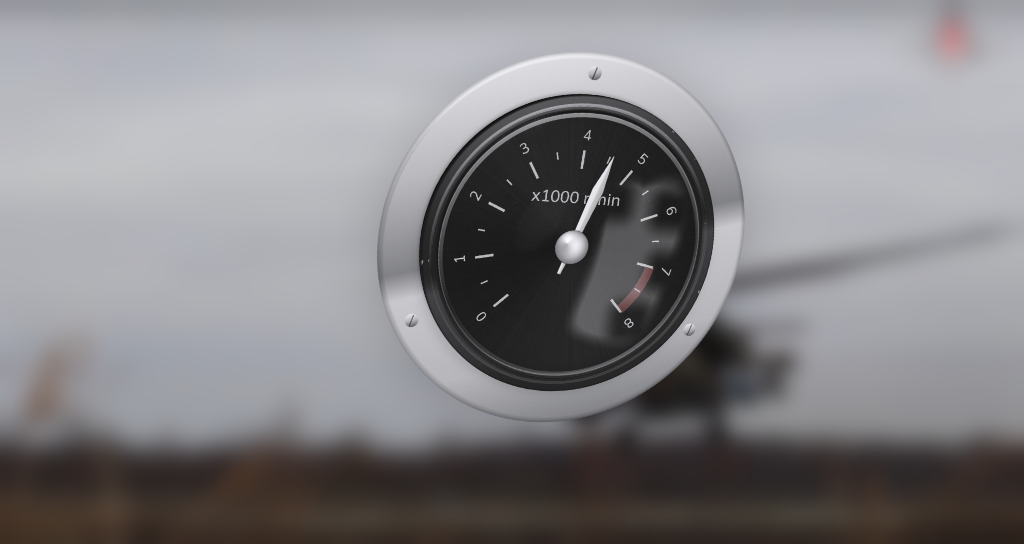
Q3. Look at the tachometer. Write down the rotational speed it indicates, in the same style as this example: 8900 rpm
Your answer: 4500 rpm
